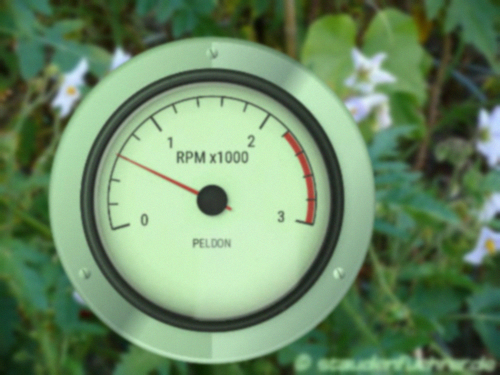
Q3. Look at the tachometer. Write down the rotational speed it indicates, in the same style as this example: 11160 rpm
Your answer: 600 rpm
